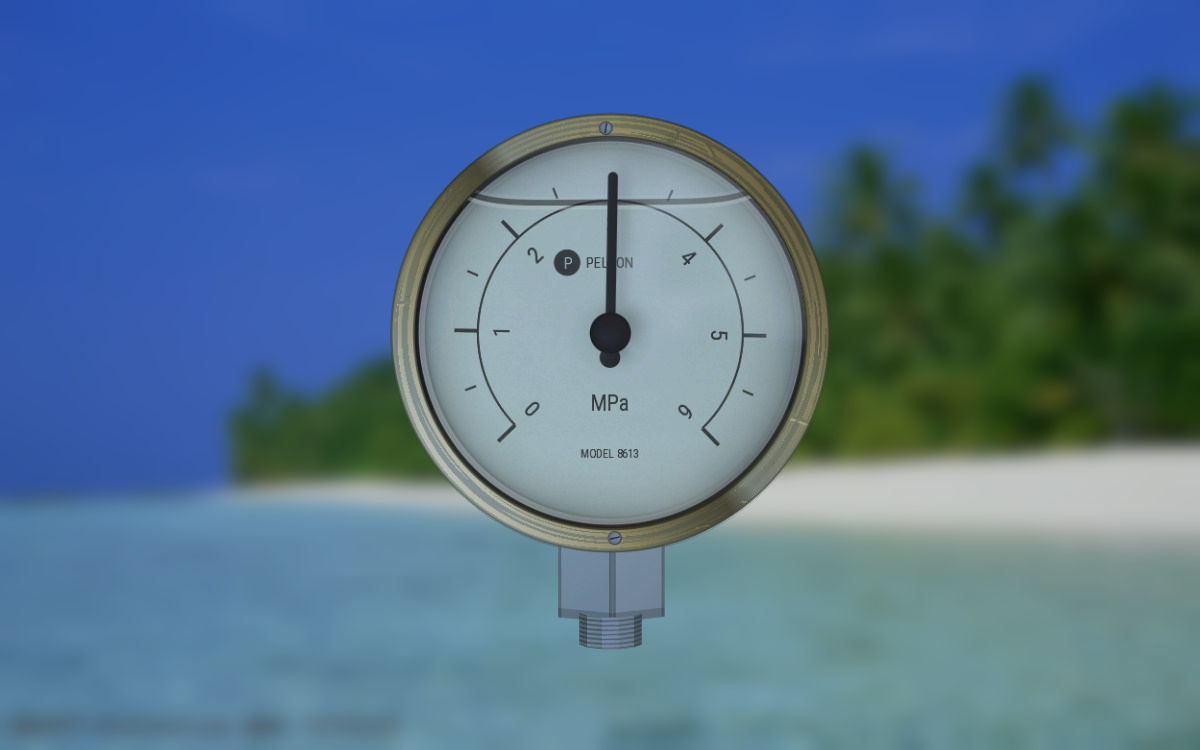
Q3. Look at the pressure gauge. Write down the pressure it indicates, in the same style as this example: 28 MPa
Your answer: 3 MPa
